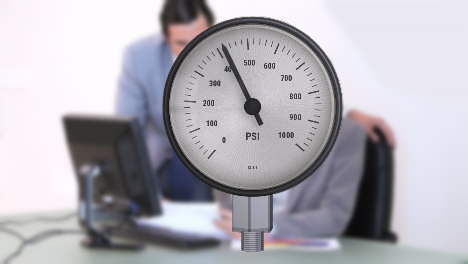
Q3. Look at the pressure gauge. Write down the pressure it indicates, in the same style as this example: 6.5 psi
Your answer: 420 psi
